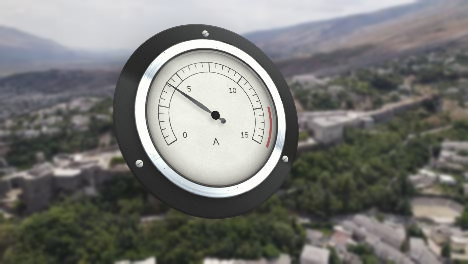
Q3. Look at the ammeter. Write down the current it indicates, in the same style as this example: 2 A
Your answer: 4 A
